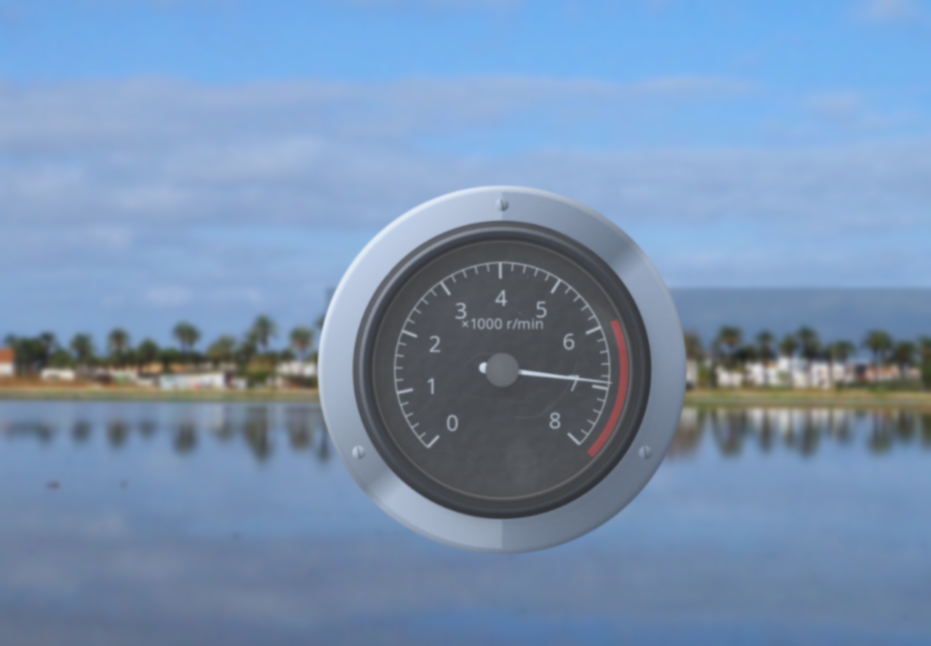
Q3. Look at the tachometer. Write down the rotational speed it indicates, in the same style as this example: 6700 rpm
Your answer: 6900 rpm
